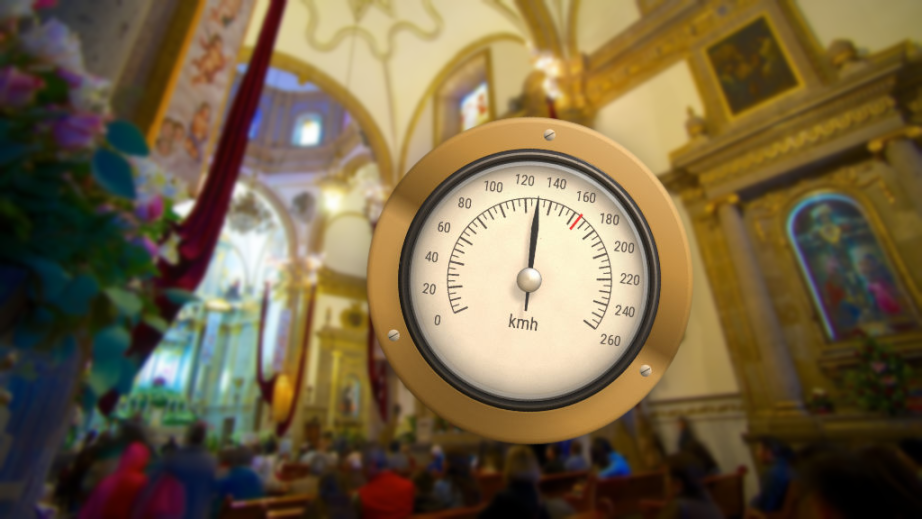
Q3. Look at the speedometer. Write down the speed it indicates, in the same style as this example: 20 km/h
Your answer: 130 km/h
